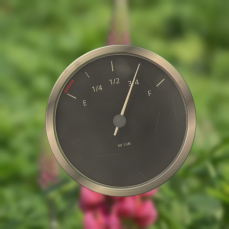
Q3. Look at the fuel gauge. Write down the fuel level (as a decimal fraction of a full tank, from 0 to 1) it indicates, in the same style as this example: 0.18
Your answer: 0.75
